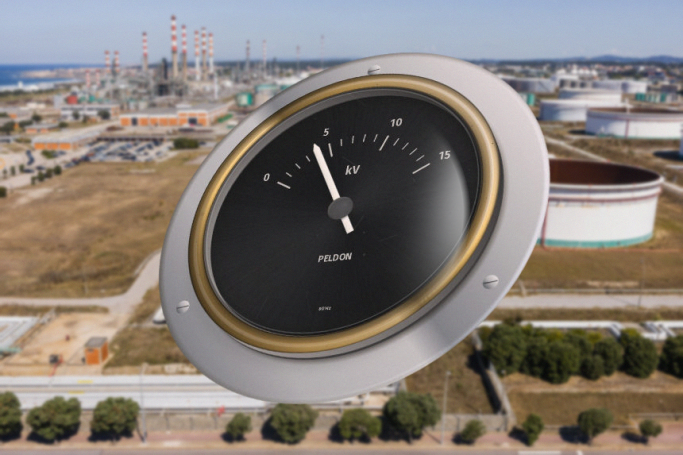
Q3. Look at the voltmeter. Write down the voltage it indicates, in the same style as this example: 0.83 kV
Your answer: 4 kV
